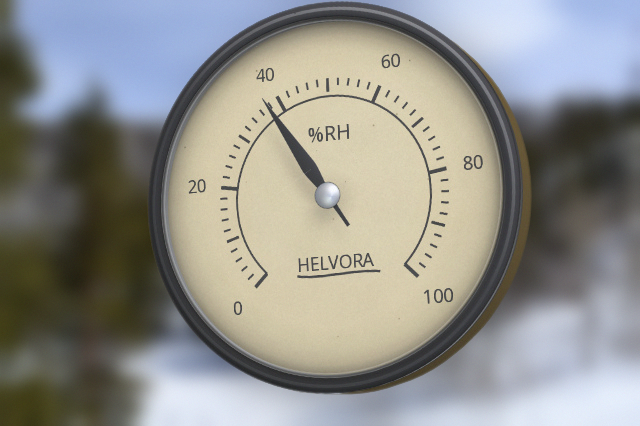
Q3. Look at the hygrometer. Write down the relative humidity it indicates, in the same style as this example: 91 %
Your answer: 38 %
